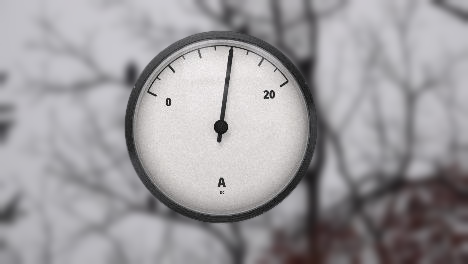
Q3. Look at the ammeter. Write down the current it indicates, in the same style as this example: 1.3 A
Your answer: 12 A
